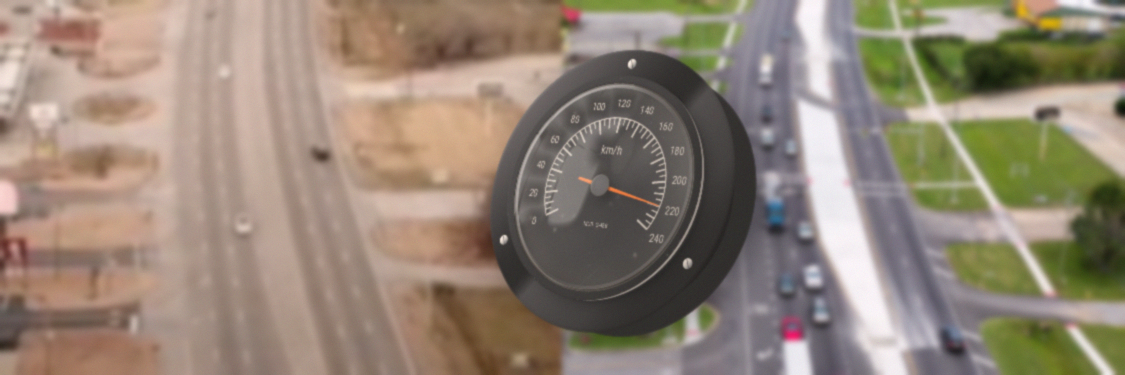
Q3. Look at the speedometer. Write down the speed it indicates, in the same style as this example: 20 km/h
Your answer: 220 km/h
